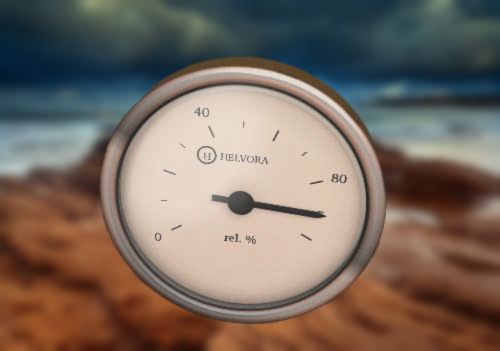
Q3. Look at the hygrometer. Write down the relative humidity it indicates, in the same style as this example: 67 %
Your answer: 90 %
